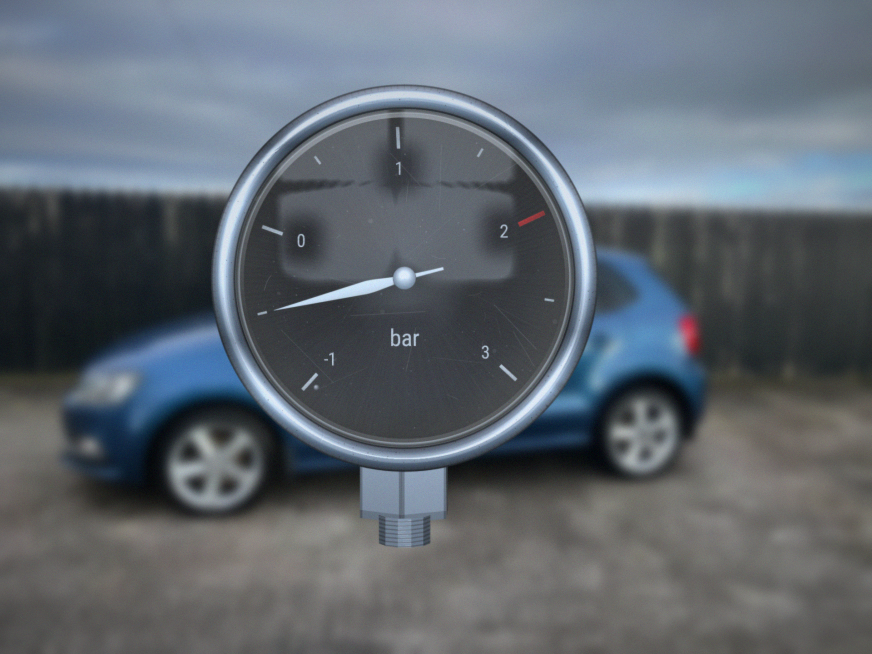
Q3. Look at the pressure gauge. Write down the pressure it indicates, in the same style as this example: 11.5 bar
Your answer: -0.5 bar
